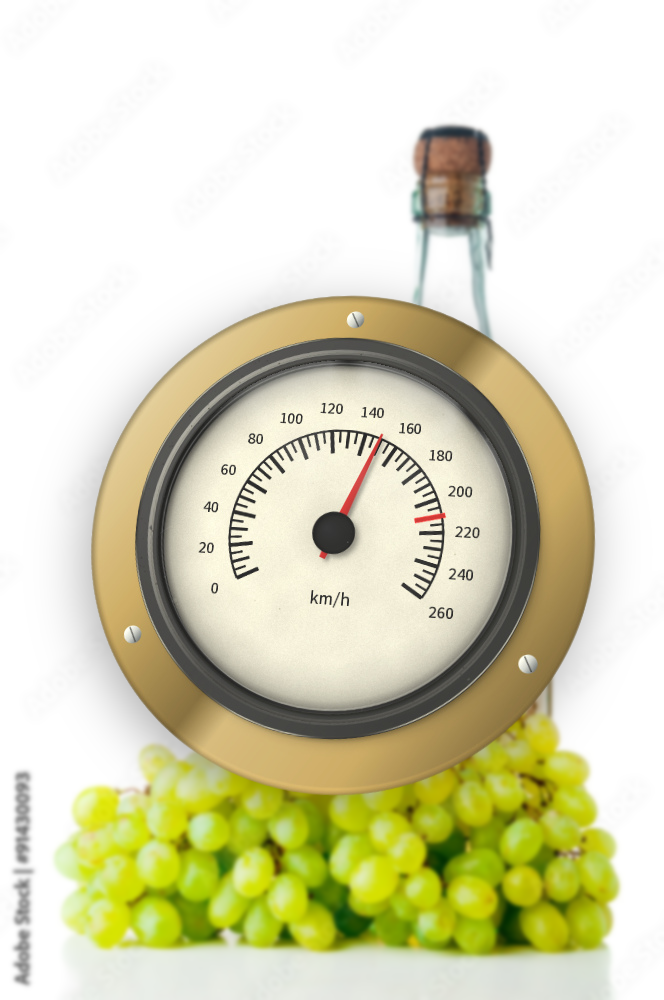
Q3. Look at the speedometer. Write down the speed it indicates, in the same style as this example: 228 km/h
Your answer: 150 km/h
